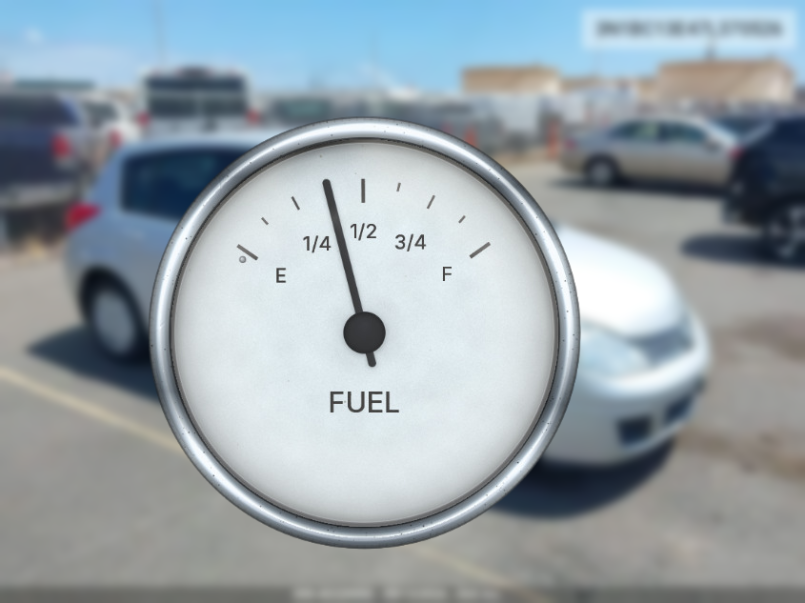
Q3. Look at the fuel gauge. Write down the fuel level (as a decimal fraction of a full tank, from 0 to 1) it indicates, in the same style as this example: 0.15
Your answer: 0.375
